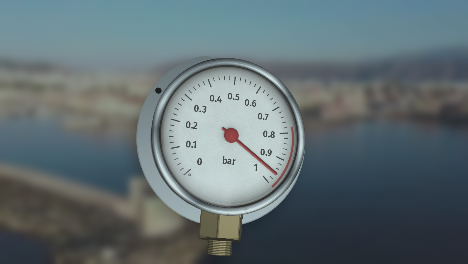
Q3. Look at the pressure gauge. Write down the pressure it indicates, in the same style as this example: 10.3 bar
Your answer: 0.96 bar
